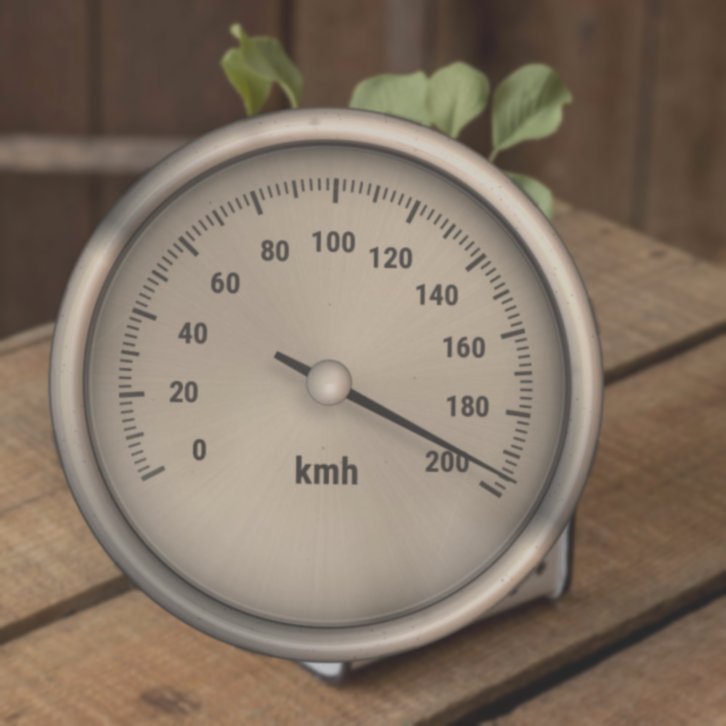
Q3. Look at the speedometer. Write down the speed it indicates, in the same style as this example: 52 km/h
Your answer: 196 km/h
